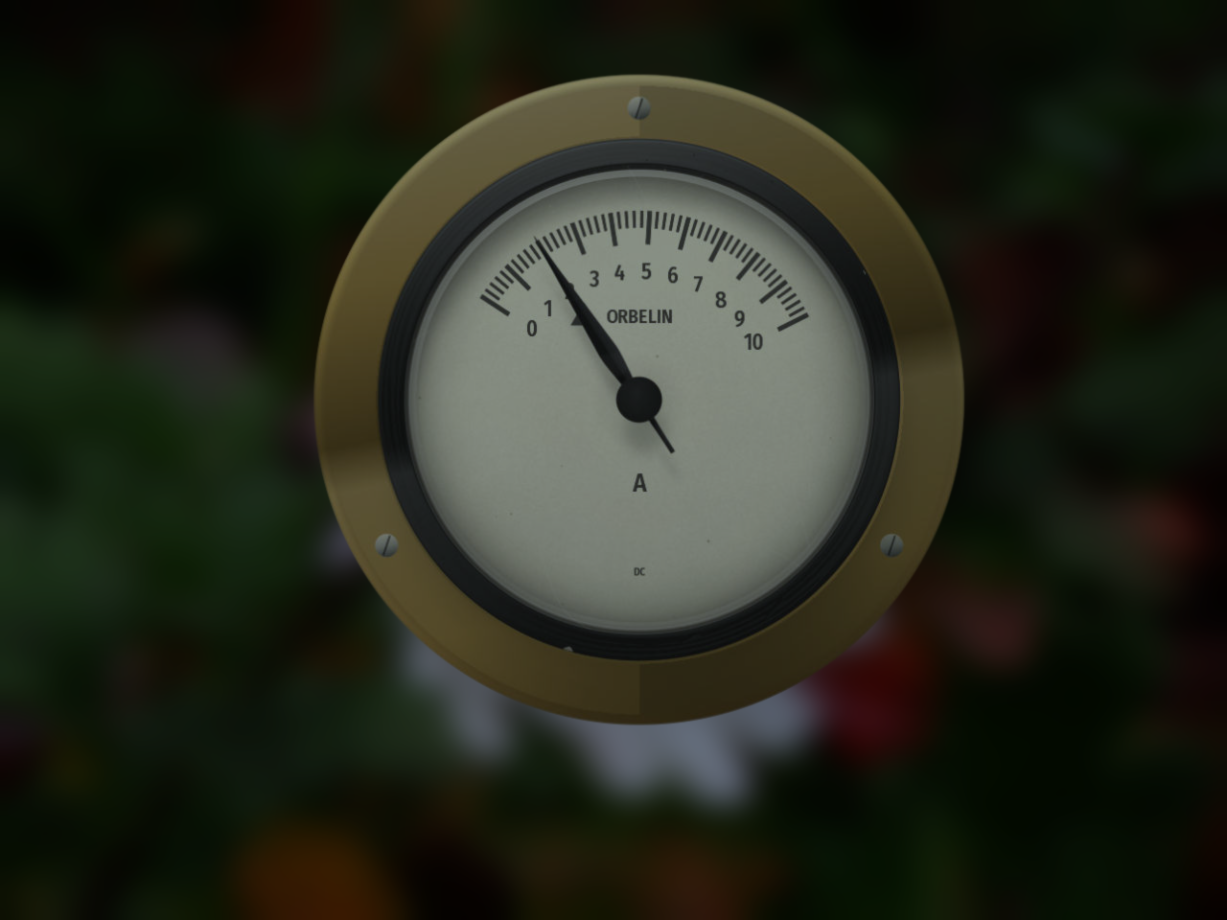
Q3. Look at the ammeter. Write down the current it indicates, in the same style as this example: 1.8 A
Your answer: 2 A
